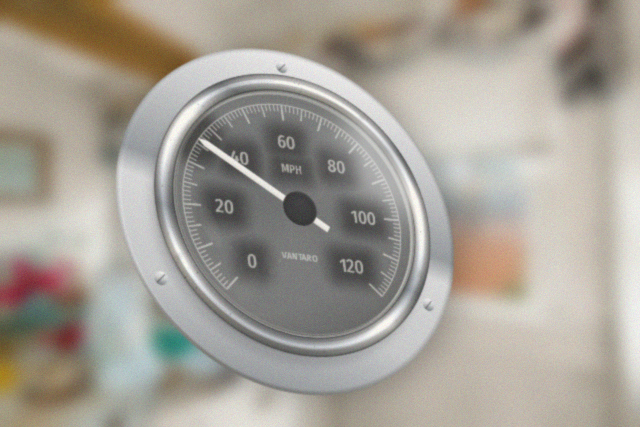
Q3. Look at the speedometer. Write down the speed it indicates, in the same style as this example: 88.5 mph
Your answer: 35 mph
